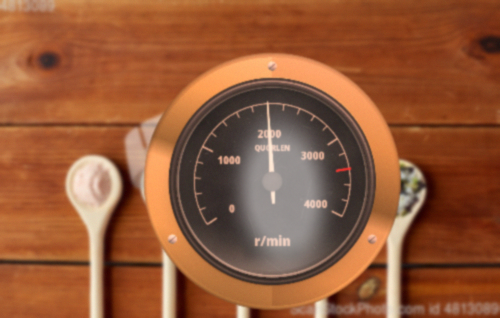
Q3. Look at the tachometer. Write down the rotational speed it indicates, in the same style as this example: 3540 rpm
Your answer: 2000 rpm
